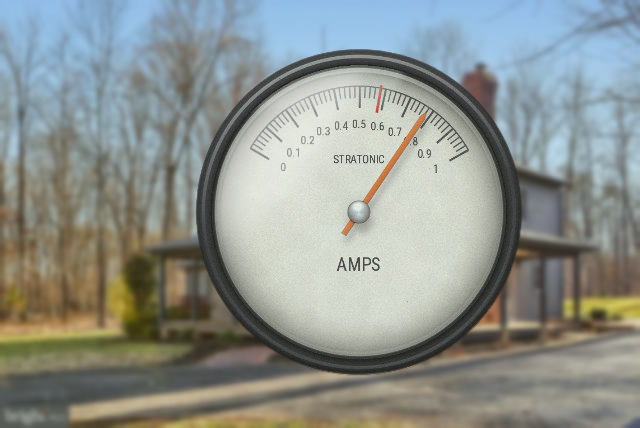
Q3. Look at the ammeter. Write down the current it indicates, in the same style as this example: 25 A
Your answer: 0.78 A
